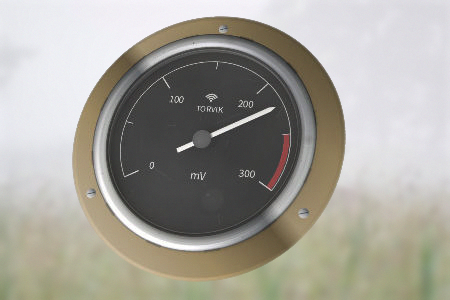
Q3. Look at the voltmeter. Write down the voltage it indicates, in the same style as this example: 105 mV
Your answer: 225 mV
